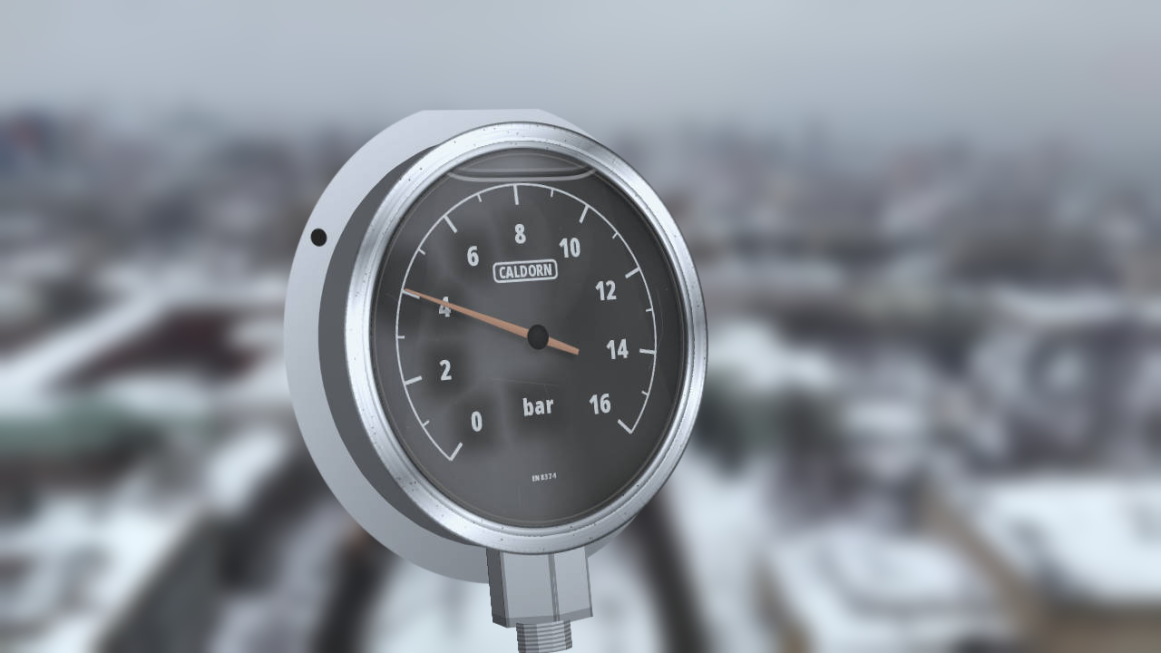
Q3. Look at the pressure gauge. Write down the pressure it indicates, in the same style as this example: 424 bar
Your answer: 4 bar
